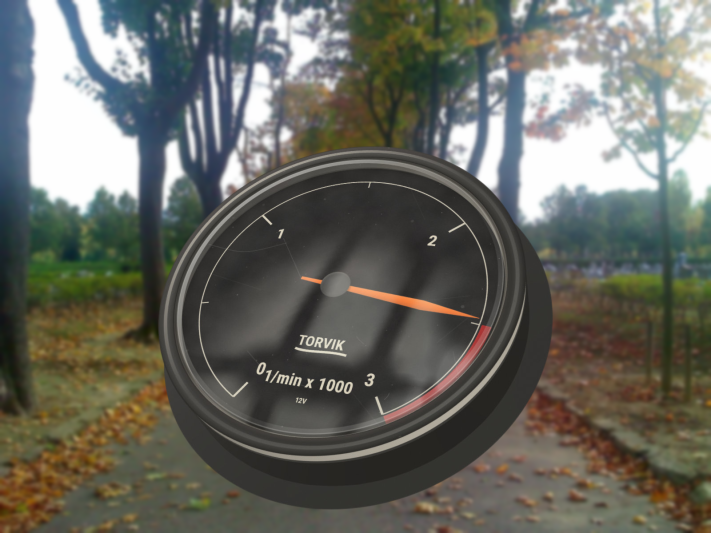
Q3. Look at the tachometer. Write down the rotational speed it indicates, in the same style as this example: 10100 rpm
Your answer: 2500 rpm
